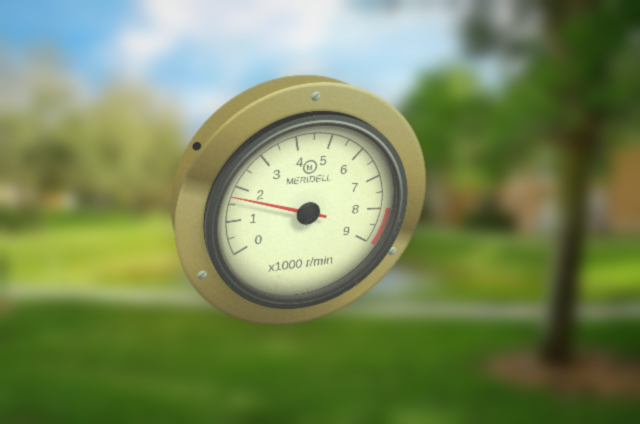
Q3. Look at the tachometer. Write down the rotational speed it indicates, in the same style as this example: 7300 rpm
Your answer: 1750 rpm
